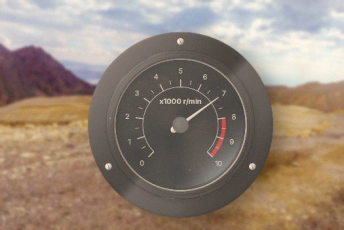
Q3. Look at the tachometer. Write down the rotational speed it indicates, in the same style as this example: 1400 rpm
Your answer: 7000 rpm
